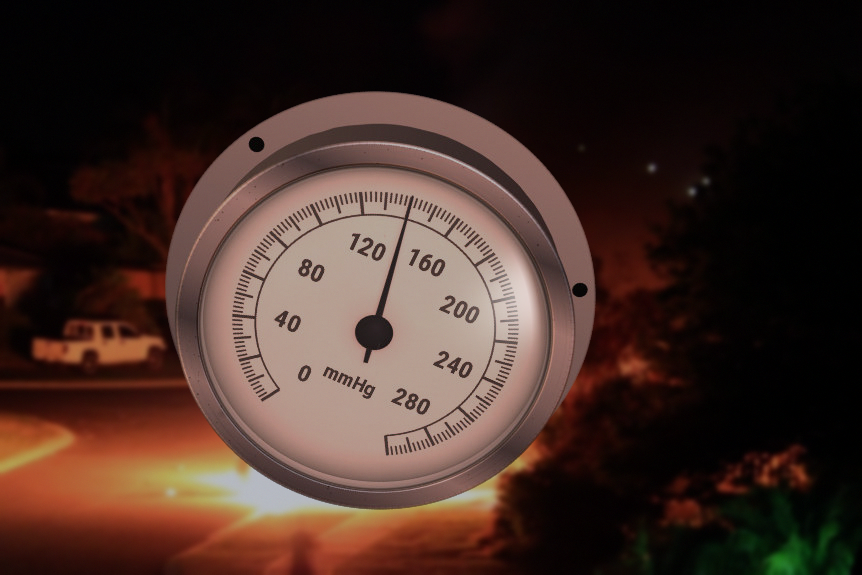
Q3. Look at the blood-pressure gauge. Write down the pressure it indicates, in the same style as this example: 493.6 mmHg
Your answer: 140 mmHg
